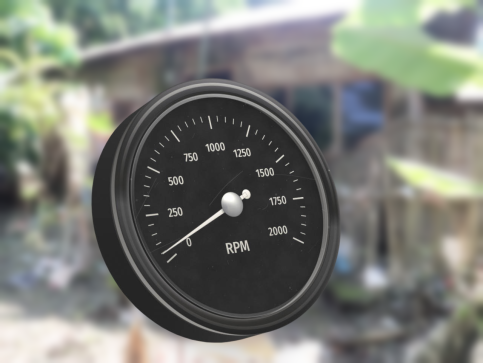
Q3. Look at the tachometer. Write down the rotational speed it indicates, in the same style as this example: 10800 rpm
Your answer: 50 rpm
